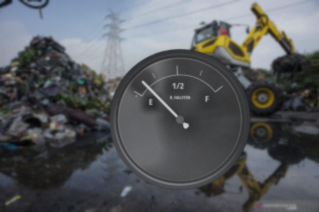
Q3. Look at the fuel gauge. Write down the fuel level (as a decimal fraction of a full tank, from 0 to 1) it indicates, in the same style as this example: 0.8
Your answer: 0.125
